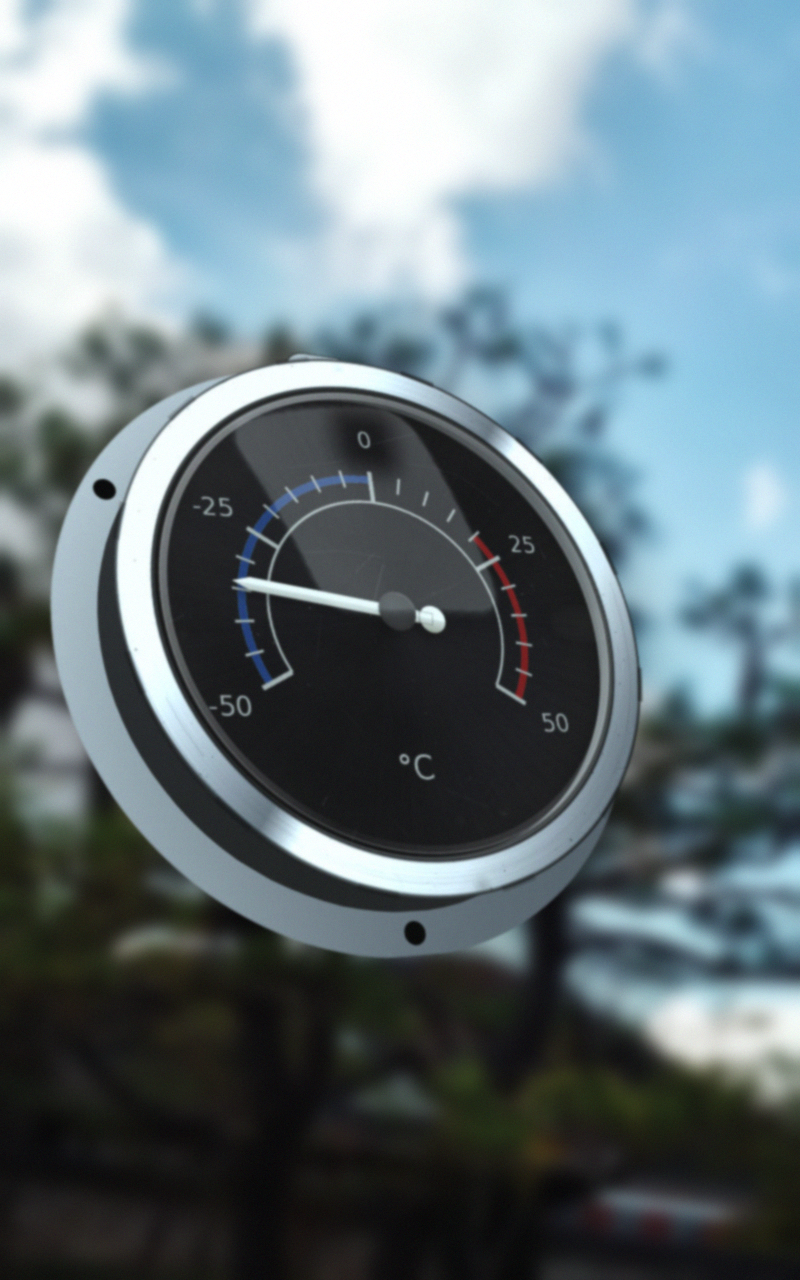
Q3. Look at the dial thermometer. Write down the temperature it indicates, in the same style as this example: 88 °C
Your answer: -35 °C
